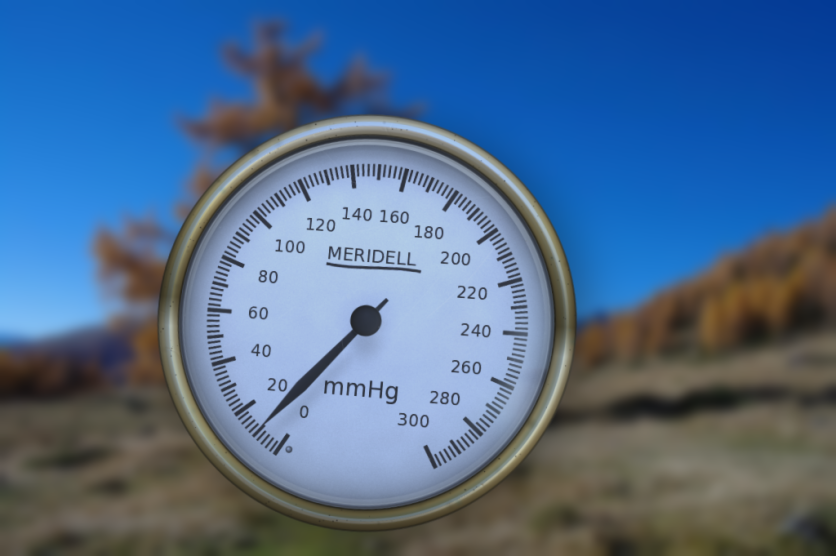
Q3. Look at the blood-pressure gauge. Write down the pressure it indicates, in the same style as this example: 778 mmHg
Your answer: 10 mmHg
